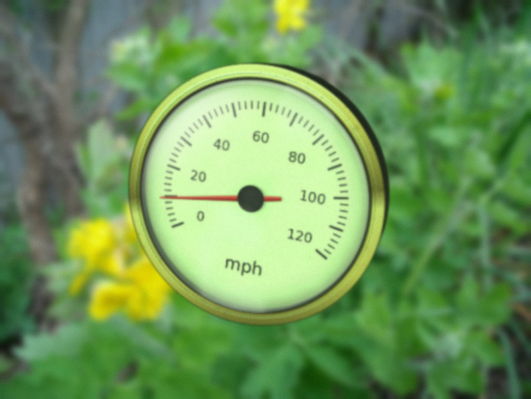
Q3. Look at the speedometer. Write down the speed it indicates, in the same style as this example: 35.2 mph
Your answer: 10 mph
